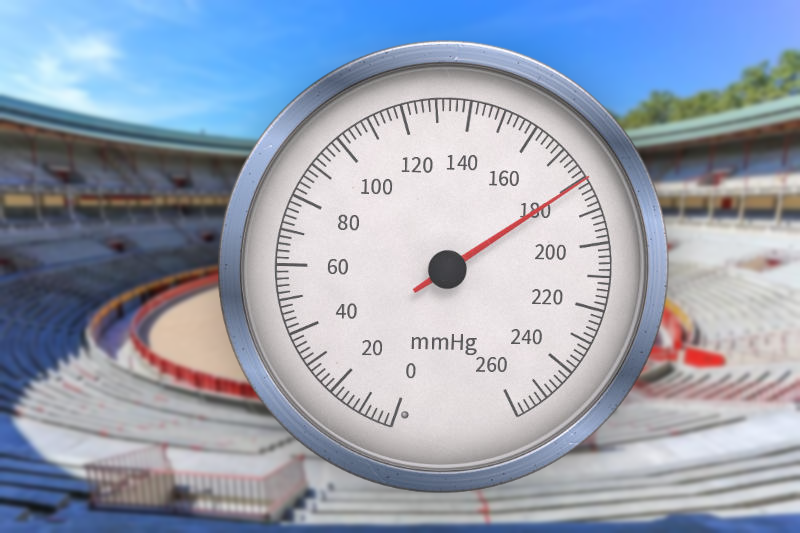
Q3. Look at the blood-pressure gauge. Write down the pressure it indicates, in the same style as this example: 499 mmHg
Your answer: 180 mmHg
